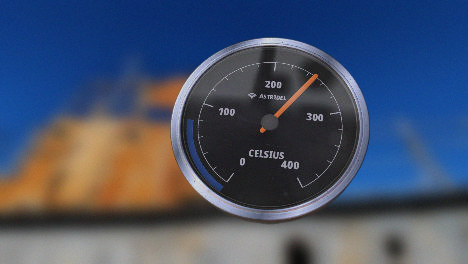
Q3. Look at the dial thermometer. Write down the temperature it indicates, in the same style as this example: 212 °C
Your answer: 250 °C
